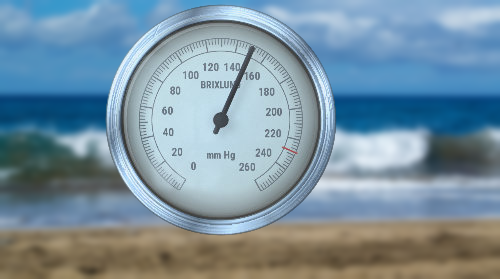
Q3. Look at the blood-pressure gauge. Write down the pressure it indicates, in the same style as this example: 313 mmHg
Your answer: 150 mmHg
